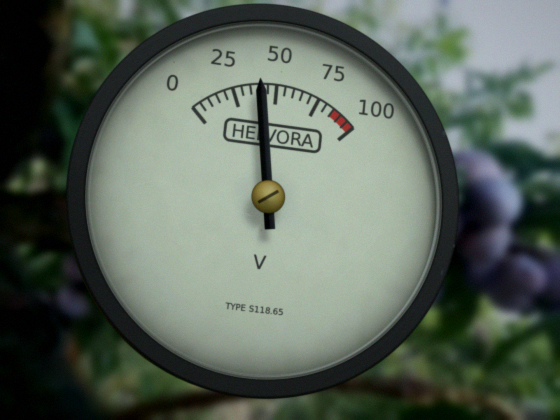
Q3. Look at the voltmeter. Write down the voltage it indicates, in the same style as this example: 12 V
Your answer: 40 V
